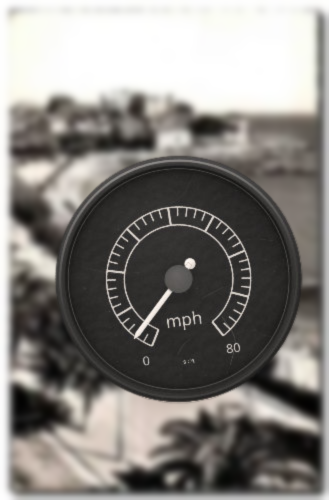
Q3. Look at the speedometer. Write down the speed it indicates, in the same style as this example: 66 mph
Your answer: 4 mph
